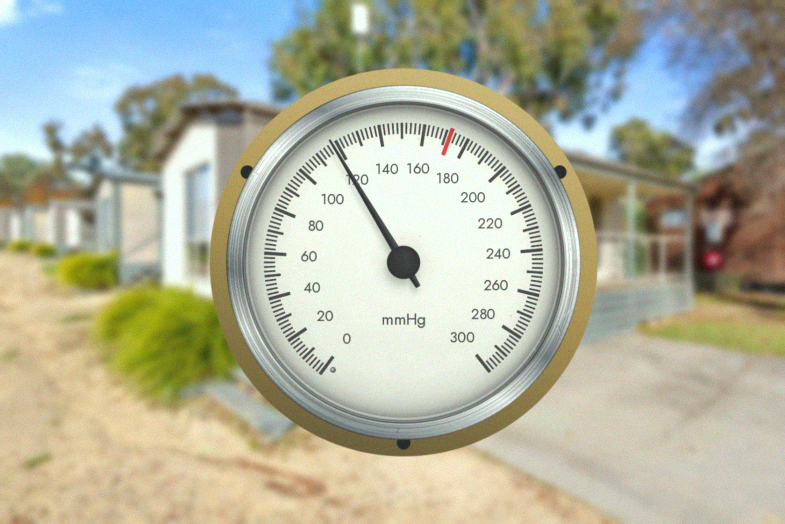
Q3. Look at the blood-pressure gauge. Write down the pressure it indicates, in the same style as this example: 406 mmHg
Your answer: 118 mmHg
